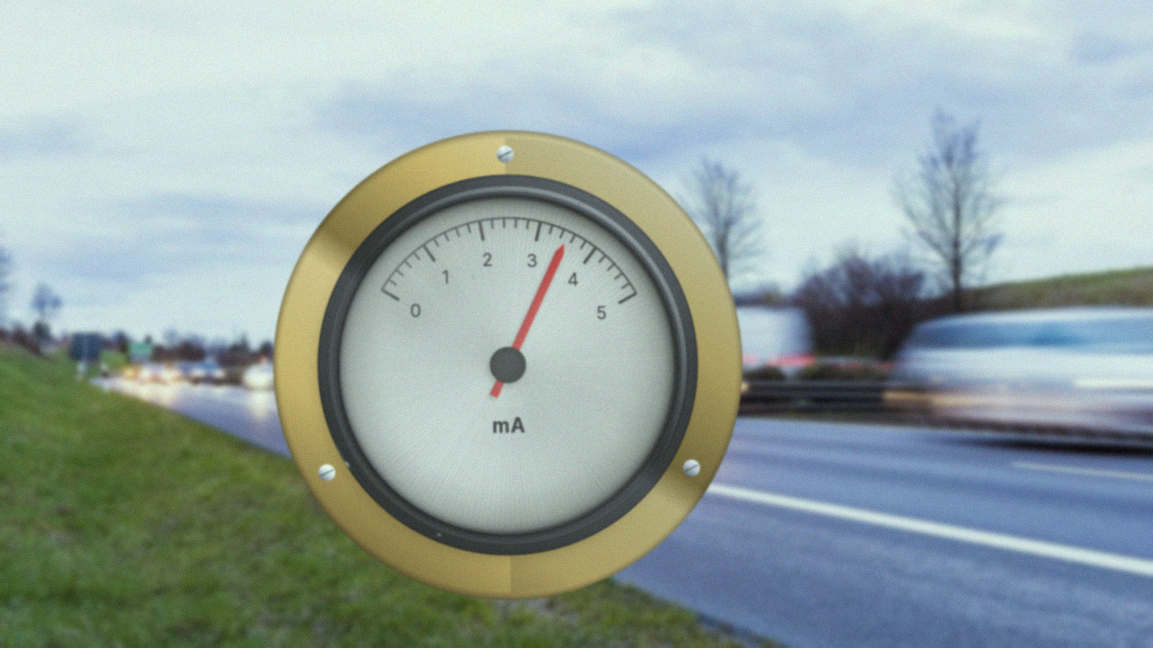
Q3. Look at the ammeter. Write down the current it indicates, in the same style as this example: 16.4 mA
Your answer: 3.5 mA
